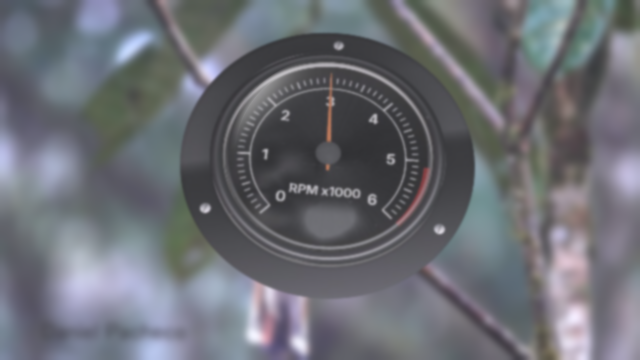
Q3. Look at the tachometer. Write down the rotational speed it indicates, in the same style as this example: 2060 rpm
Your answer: 3000 rpm
